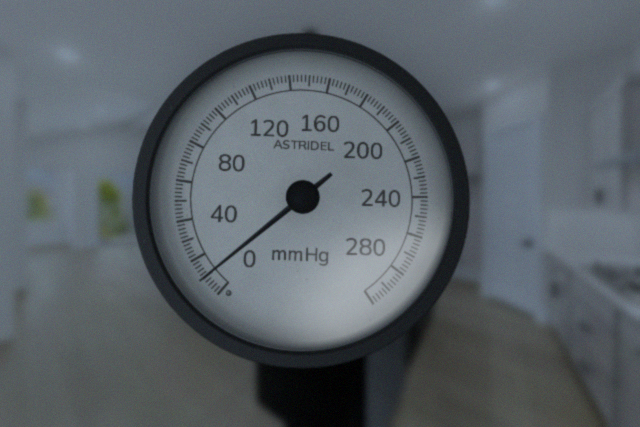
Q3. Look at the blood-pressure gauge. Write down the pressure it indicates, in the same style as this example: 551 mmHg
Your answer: 10 mmHg
